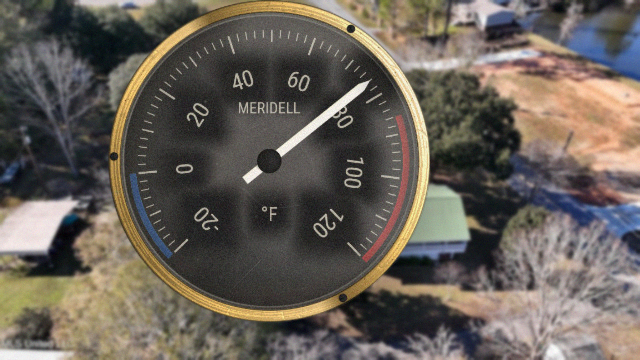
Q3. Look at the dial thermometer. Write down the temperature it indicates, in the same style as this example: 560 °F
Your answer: 76 °F
